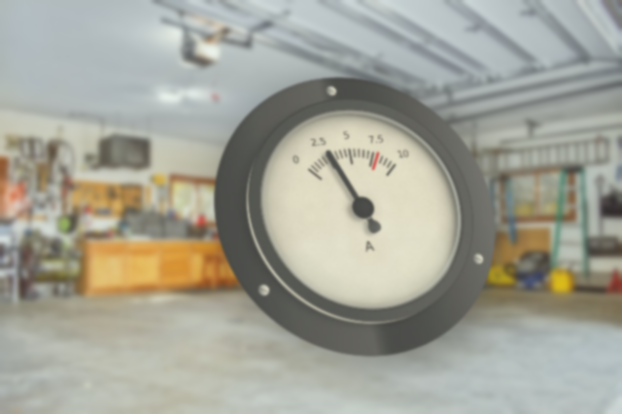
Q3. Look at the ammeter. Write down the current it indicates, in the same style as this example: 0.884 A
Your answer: 2.5 A
